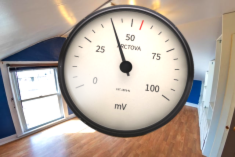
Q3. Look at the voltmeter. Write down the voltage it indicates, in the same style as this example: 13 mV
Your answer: 40 mV
